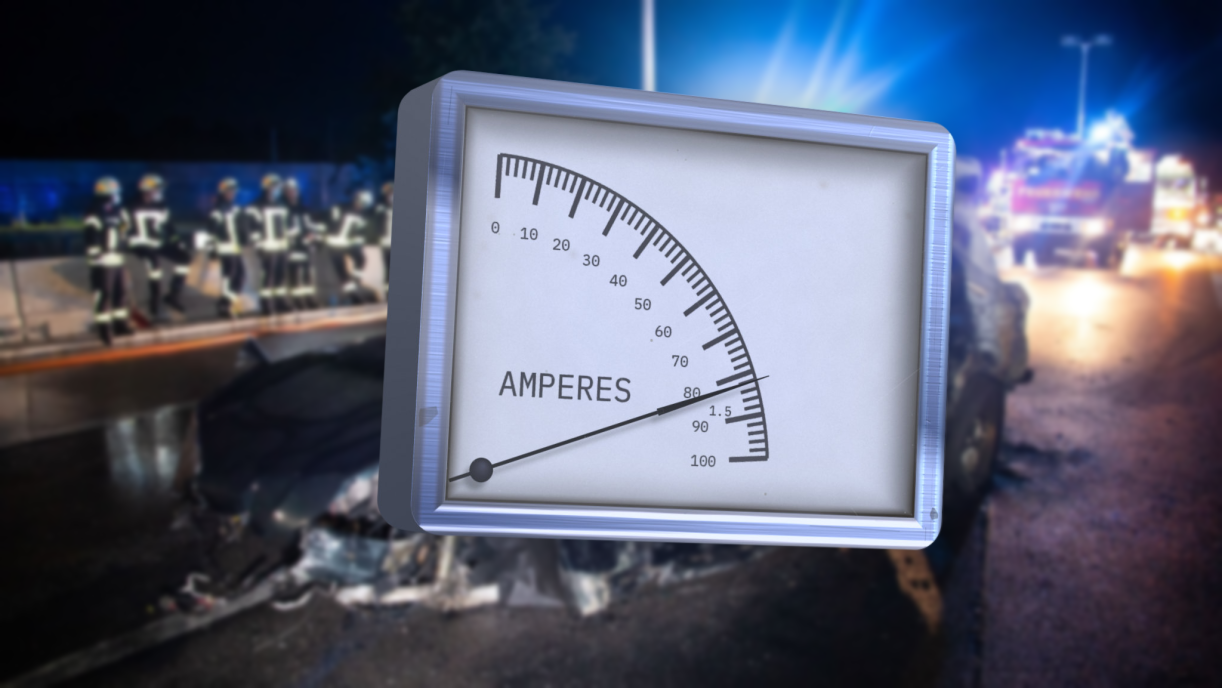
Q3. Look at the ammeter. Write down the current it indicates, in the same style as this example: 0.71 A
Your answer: 82 A
